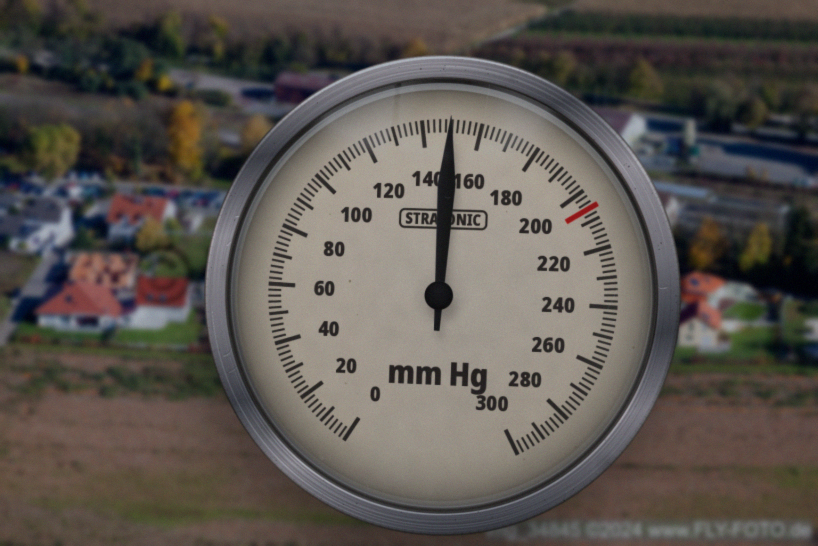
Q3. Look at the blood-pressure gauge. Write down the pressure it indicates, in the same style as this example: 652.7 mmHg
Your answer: 150 mmHg
